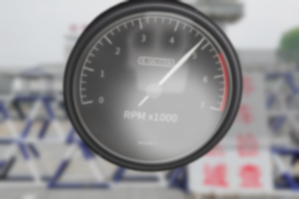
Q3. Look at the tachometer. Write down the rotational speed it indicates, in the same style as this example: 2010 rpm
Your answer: 4800 rpm
